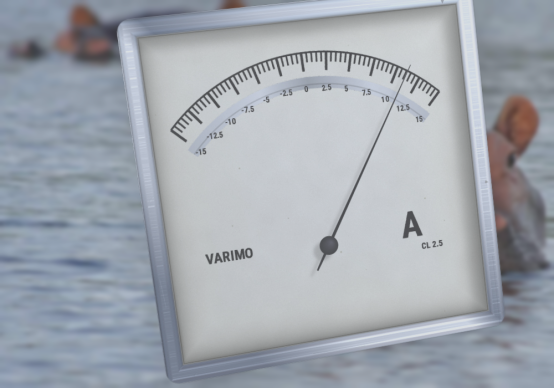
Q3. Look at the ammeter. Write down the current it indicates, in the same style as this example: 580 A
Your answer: 11 A
